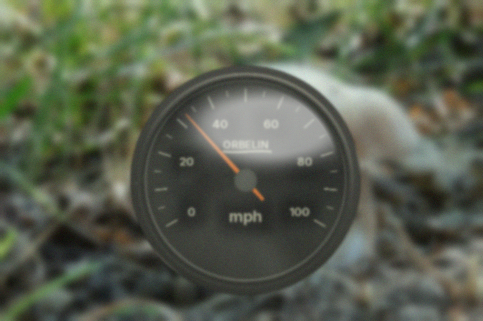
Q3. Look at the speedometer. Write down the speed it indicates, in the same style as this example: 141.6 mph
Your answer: 32.5 mph
